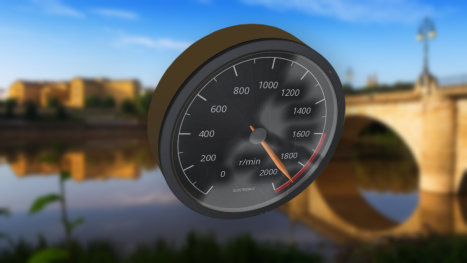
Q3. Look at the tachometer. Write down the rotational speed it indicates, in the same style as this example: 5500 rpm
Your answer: 1900 rpm
